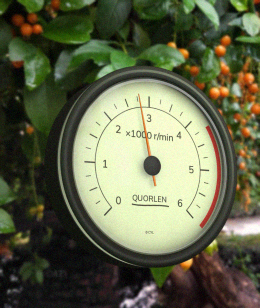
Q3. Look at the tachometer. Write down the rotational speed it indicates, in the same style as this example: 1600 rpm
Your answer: 2750 rpm
